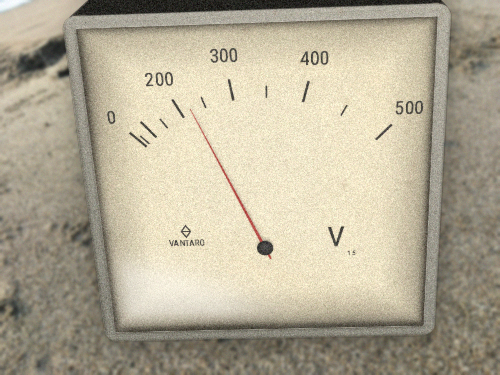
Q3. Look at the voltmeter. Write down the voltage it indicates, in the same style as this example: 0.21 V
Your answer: 225 V
